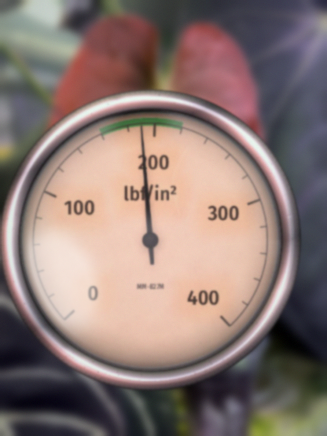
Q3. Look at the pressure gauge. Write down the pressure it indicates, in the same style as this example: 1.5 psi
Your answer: 190 psi
